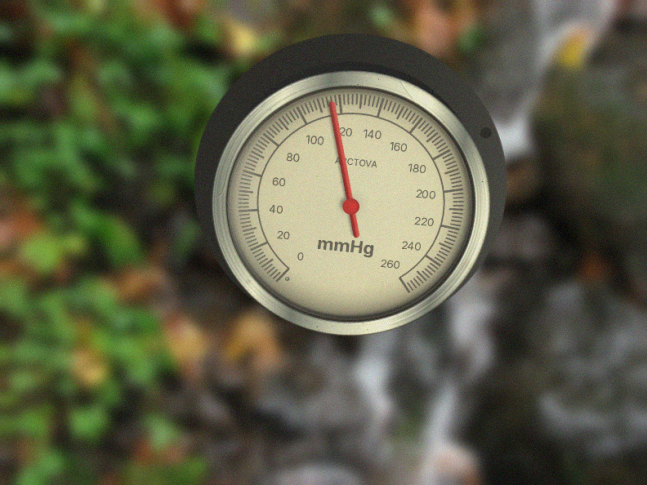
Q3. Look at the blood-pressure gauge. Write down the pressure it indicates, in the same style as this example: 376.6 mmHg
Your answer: 116 mmHg
